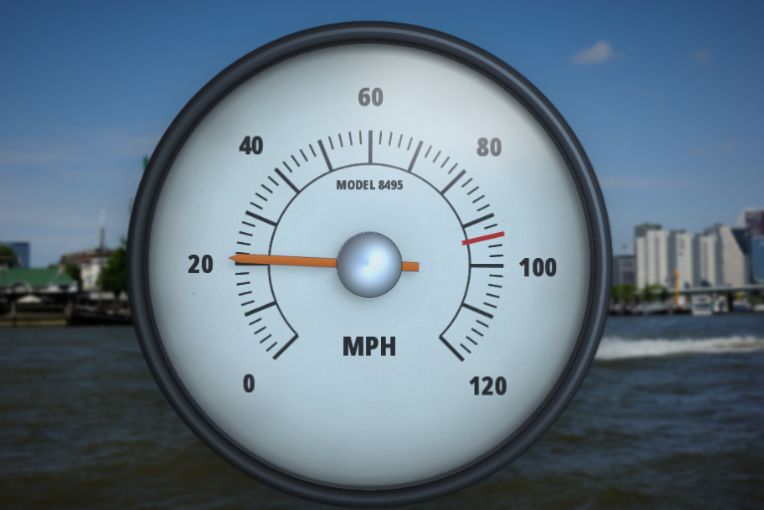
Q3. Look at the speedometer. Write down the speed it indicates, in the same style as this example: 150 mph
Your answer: 21 mph
